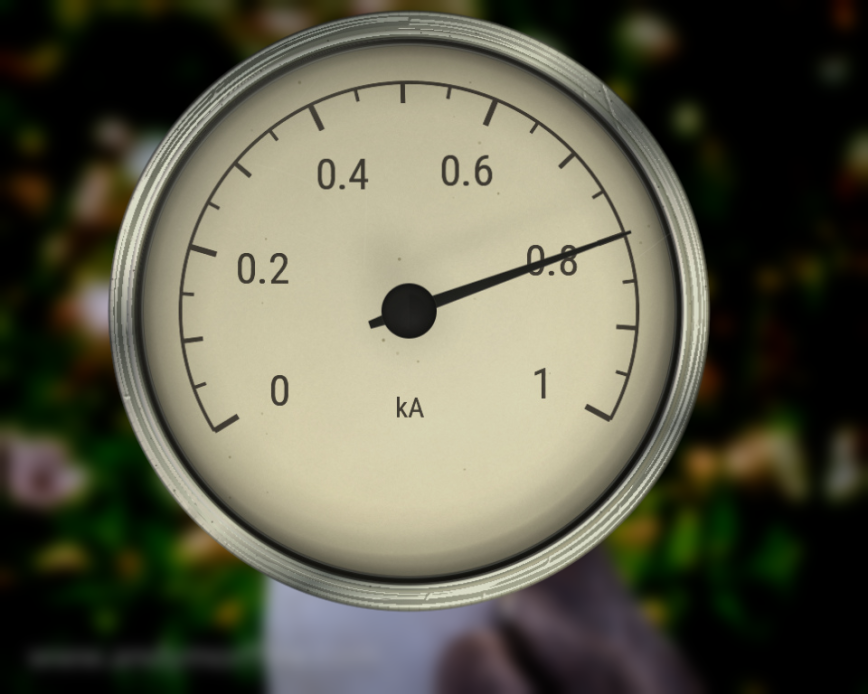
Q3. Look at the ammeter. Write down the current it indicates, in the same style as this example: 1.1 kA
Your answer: 0.8 kA
